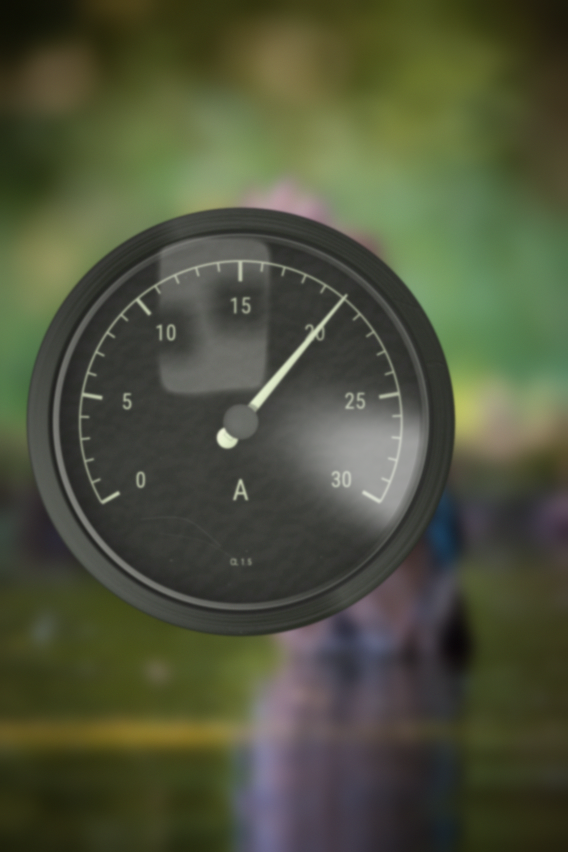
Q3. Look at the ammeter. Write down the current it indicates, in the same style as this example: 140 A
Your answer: 20 A
